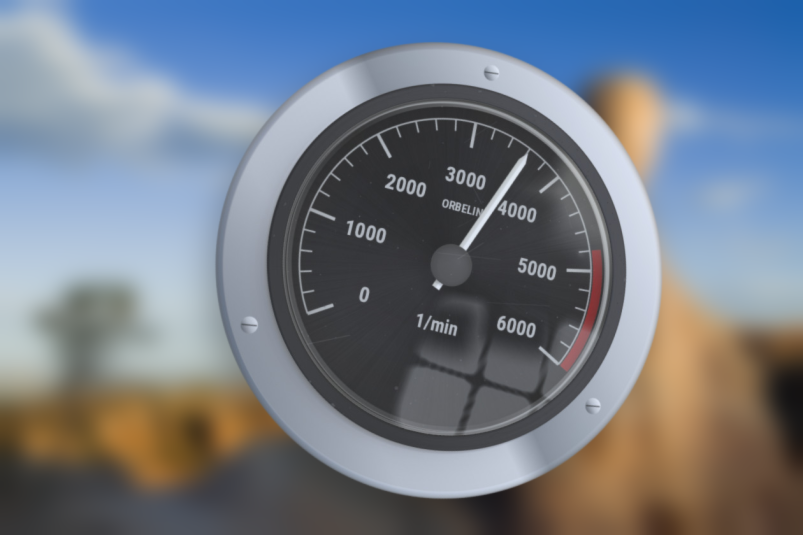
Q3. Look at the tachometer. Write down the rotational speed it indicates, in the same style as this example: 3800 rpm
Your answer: 3600 rpm
